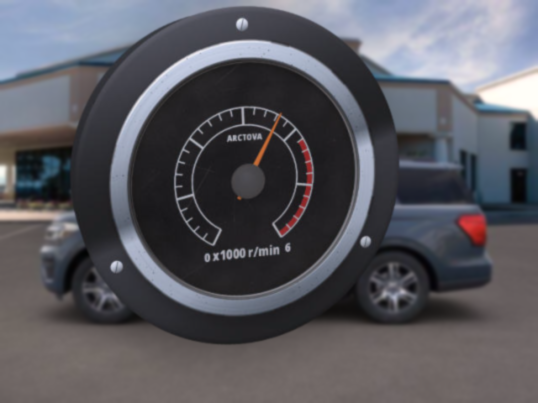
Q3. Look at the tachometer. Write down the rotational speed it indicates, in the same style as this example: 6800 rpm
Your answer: 3600 rpm
